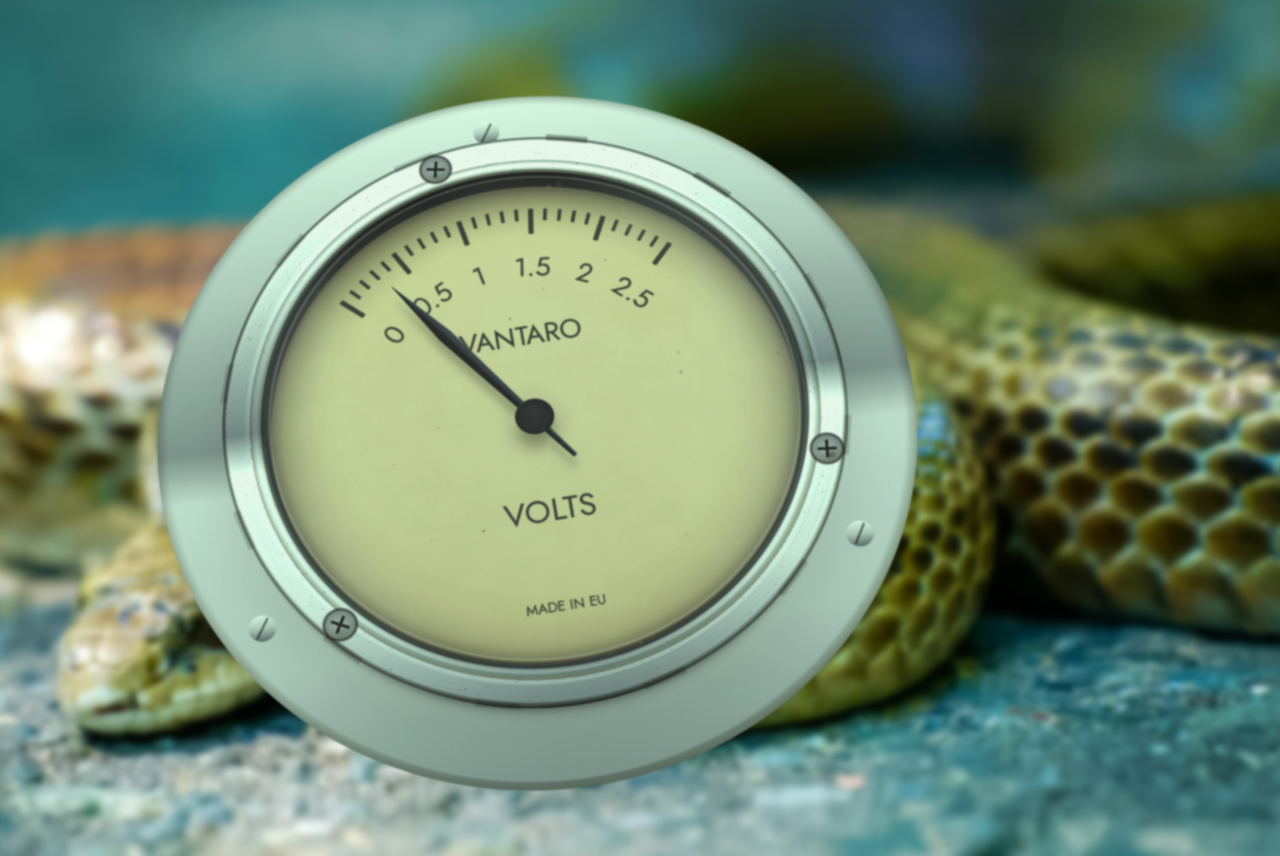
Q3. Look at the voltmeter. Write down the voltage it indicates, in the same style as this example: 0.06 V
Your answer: 0.3 V
